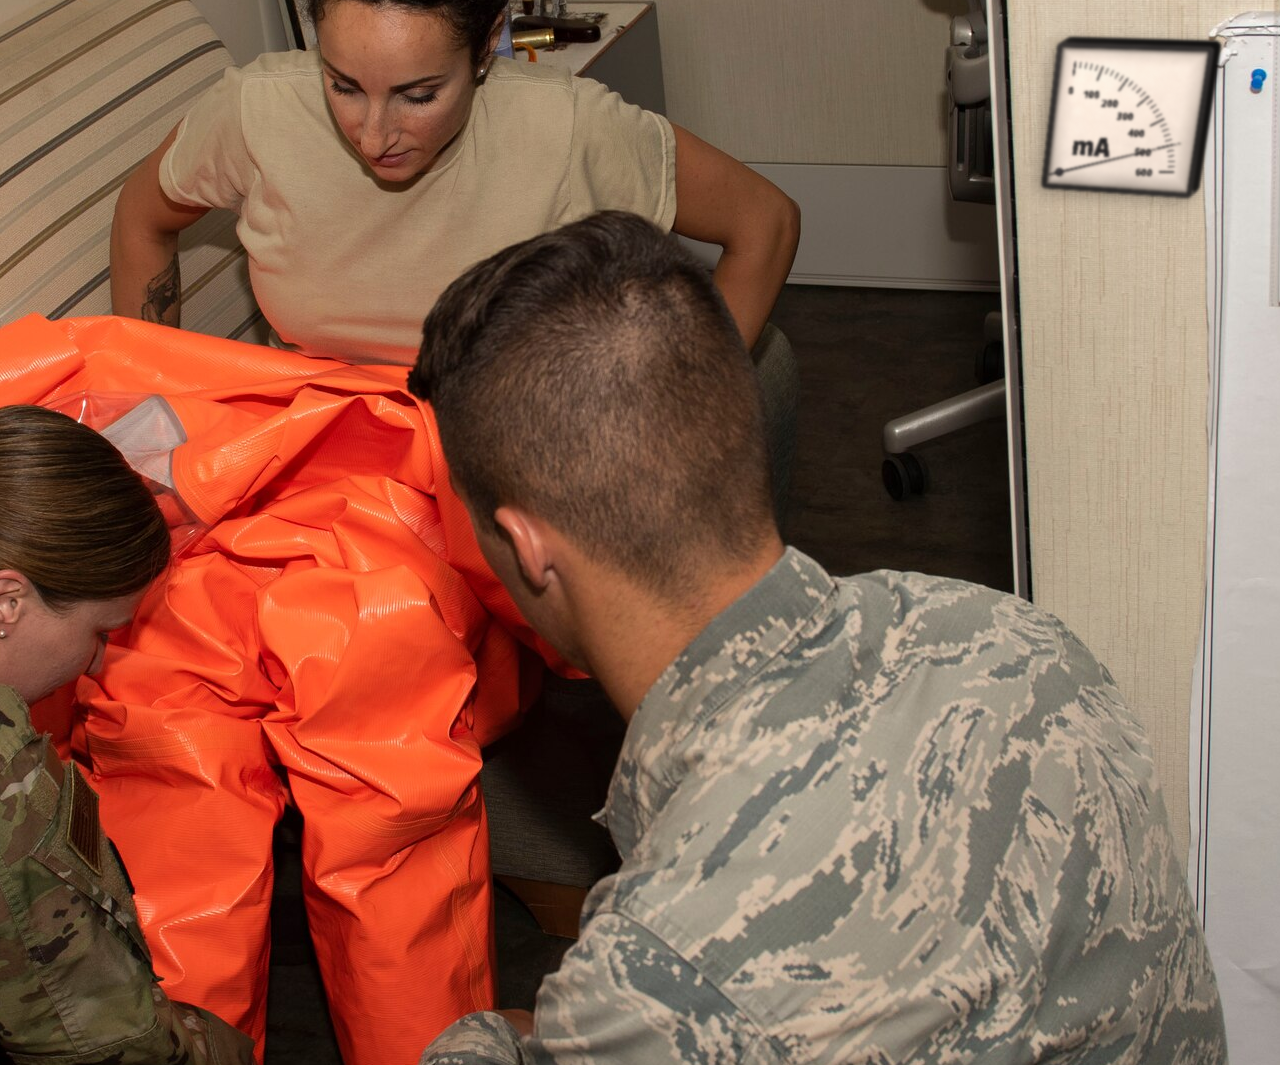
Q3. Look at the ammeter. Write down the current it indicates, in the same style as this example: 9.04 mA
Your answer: 500 mA
